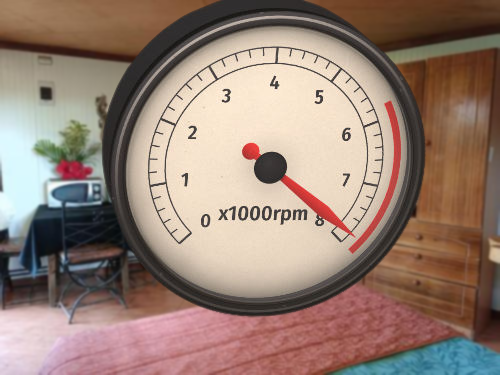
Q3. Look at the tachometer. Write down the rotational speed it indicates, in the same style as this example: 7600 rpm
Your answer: 7800 rpm
